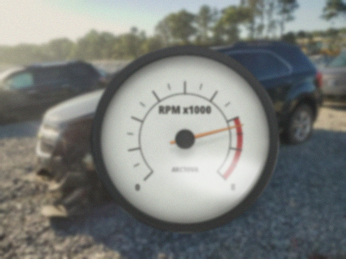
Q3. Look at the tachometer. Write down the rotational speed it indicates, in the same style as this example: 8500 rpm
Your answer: 6250 rpm
